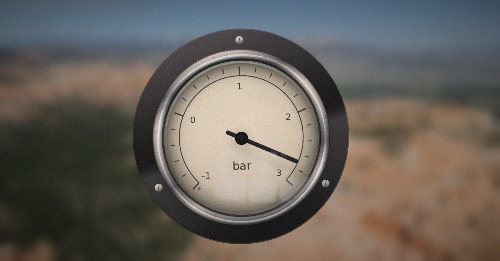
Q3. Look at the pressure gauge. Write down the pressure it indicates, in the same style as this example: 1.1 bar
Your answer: 2.7 bar
